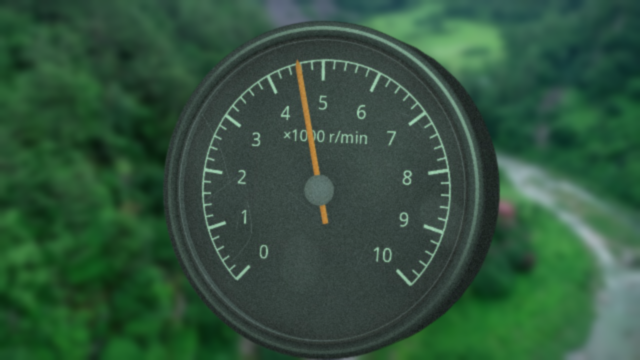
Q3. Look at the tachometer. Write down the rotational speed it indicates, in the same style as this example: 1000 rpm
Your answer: 4600 rpm
